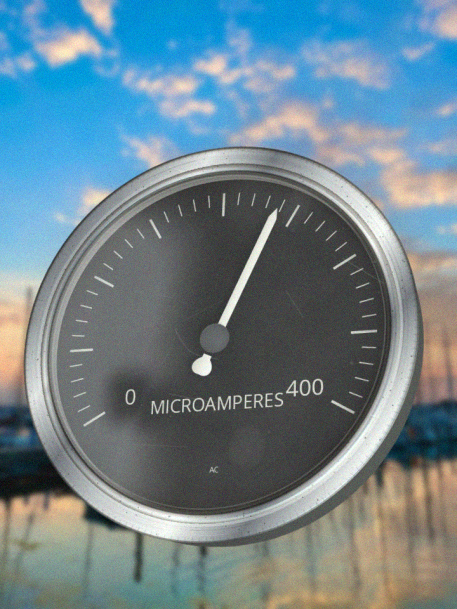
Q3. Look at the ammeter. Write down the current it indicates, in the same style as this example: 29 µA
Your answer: 240 µA
